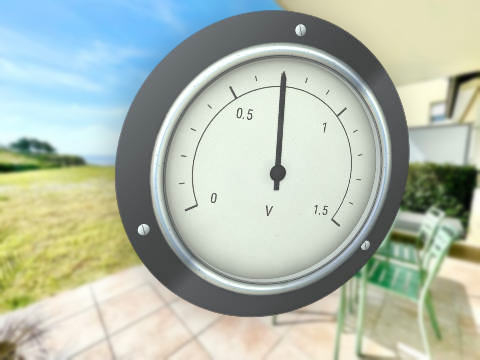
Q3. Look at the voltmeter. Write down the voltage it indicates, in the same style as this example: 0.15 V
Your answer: 0.7 V
